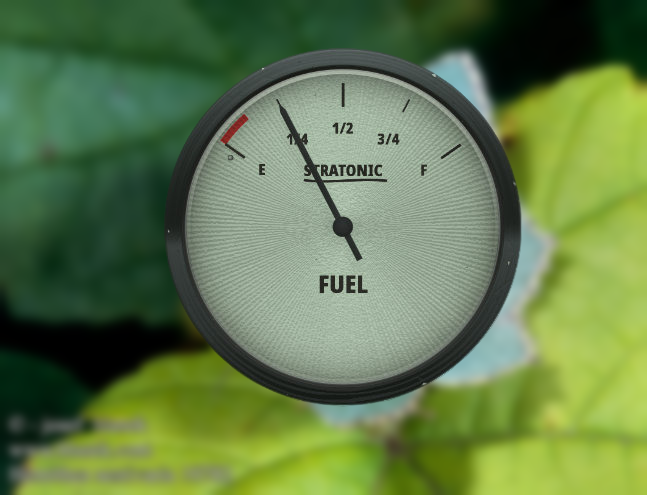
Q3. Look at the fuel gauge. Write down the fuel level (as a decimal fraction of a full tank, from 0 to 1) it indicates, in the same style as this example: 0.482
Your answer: 0.25
